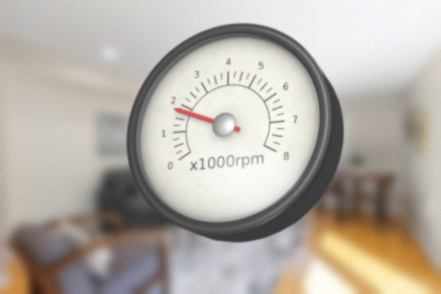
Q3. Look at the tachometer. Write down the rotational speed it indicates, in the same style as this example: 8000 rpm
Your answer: 1750 rpm
